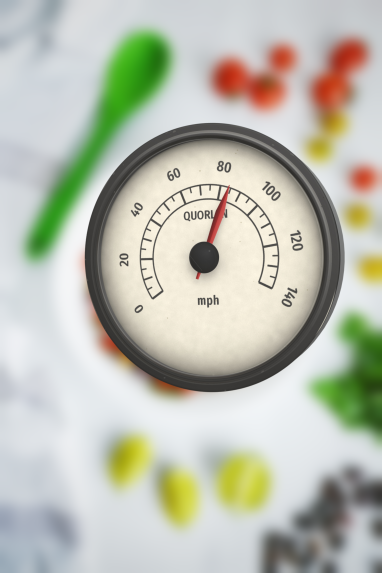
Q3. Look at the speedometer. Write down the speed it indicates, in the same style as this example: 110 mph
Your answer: 85 mph
